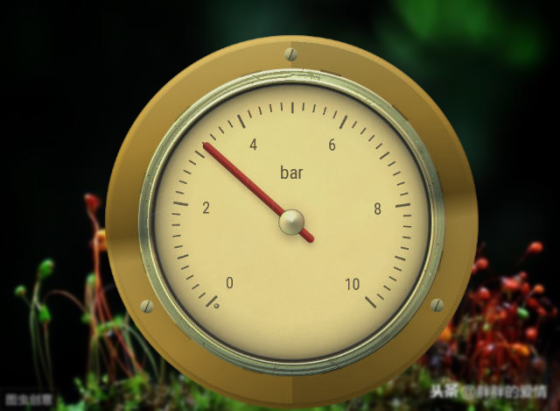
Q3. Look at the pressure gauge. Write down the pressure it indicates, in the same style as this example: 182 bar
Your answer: 3.2 bar
